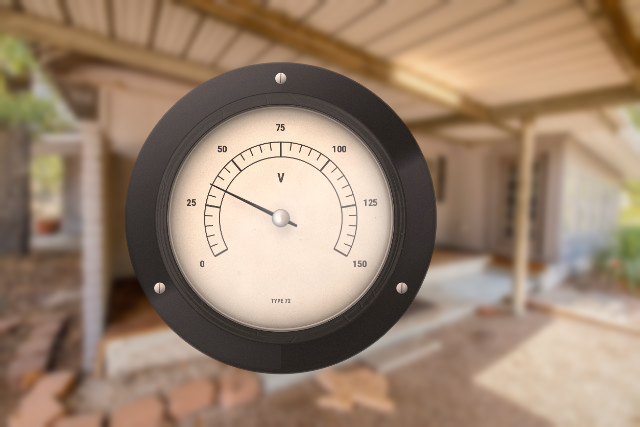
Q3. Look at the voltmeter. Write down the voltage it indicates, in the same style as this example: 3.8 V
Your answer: 35 V
